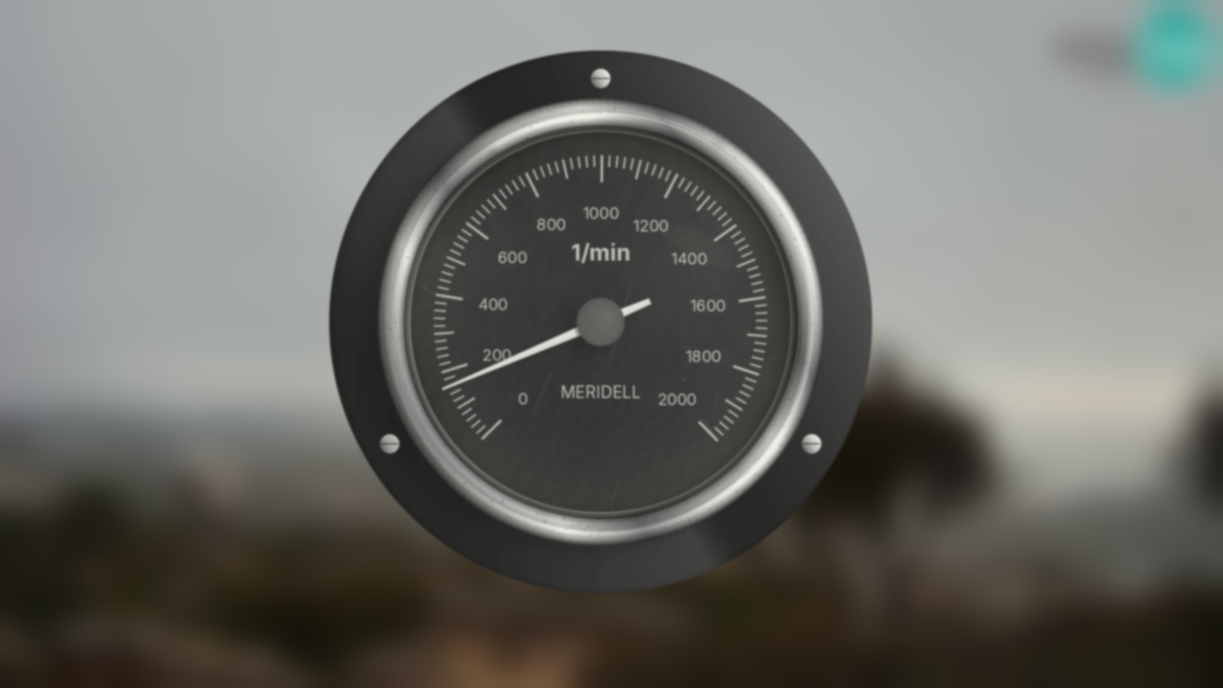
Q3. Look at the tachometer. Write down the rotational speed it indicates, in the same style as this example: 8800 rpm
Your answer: 160 rpm
